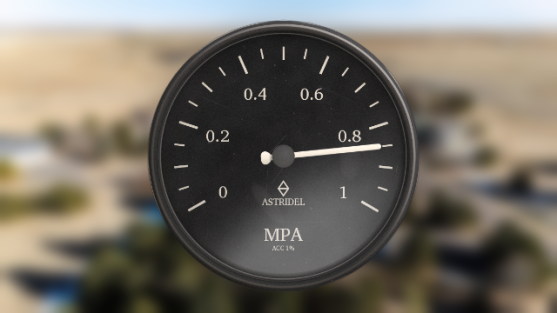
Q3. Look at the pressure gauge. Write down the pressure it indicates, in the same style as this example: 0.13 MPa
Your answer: 0.85 MPa
